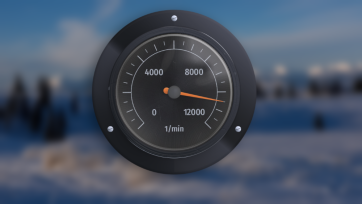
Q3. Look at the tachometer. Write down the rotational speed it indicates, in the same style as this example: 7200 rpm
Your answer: 10500 rpm
